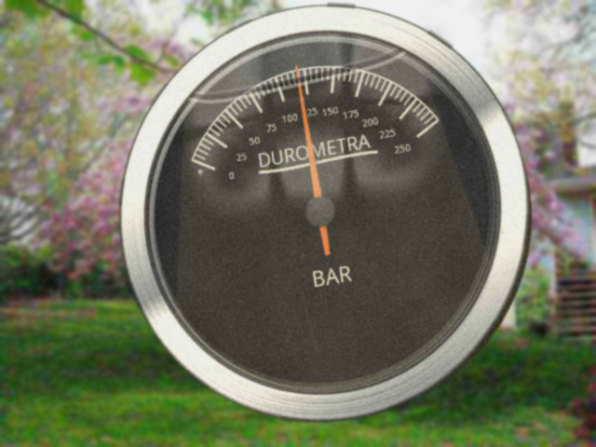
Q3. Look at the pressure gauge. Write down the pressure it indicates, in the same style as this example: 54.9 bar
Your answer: 120 bar
